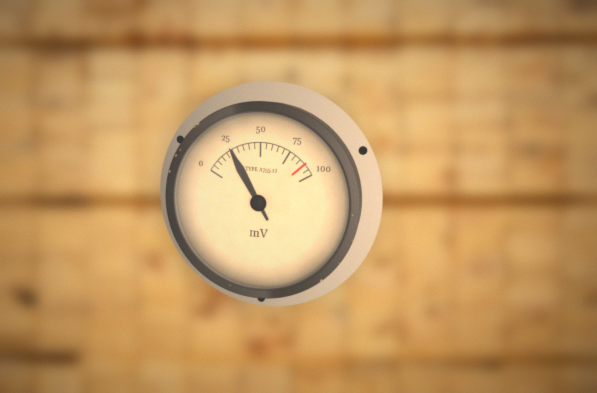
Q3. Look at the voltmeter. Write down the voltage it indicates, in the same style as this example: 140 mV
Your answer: 25 mV
